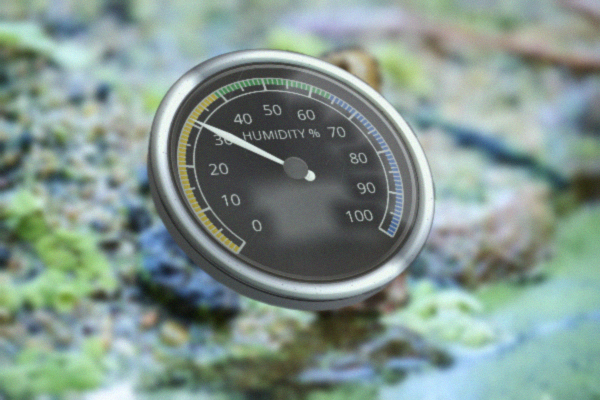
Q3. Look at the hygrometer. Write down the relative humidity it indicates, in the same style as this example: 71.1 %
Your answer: 30 %
